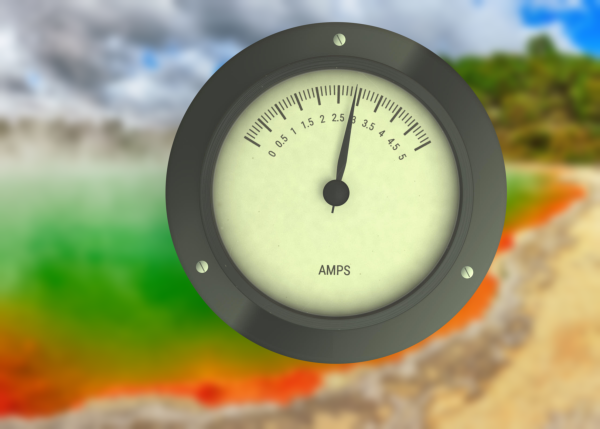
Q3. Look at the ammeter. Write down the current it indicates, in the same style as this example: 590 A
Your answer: 2.9 A
